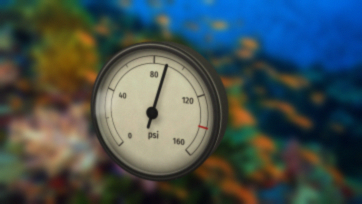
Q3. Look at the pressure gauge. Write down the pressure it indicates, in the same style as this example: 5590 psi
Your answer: 90 psi
